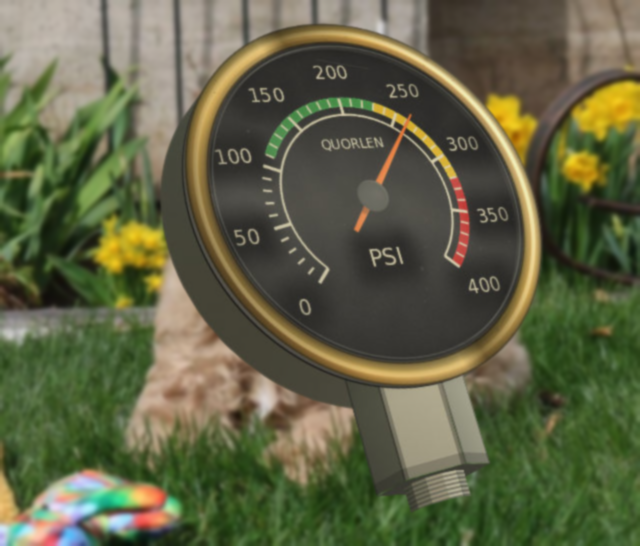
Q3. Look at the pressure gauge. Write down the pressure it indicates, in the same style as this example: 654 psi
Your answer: 260 psi
